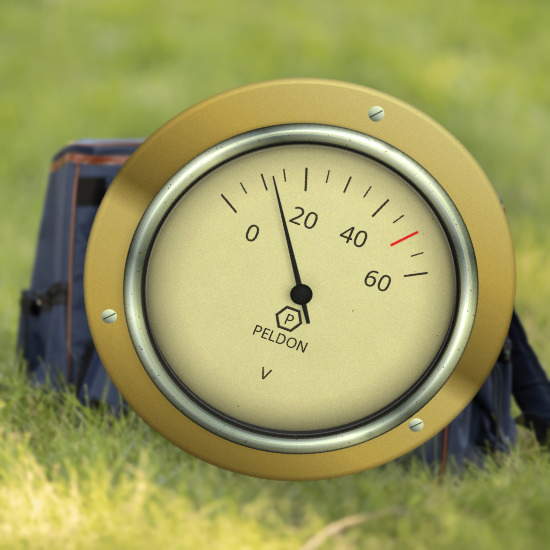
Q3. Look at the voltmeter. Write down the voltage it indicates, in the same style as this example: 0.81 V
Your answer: 12.5 V
